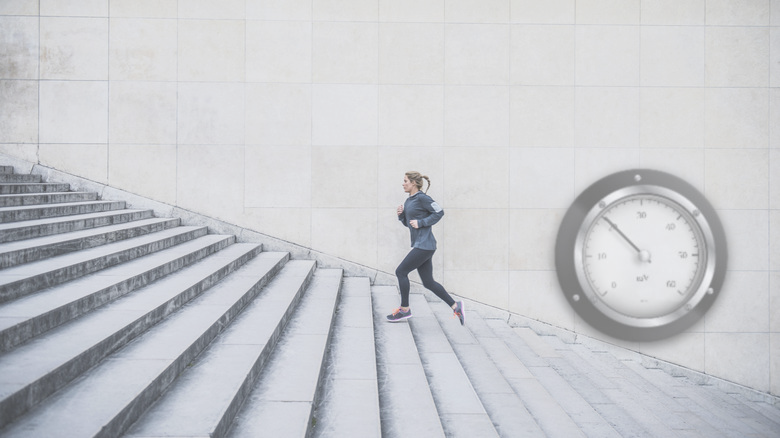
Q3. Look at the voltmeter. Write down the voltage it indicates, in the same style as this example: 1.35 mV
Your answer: 20 mV
